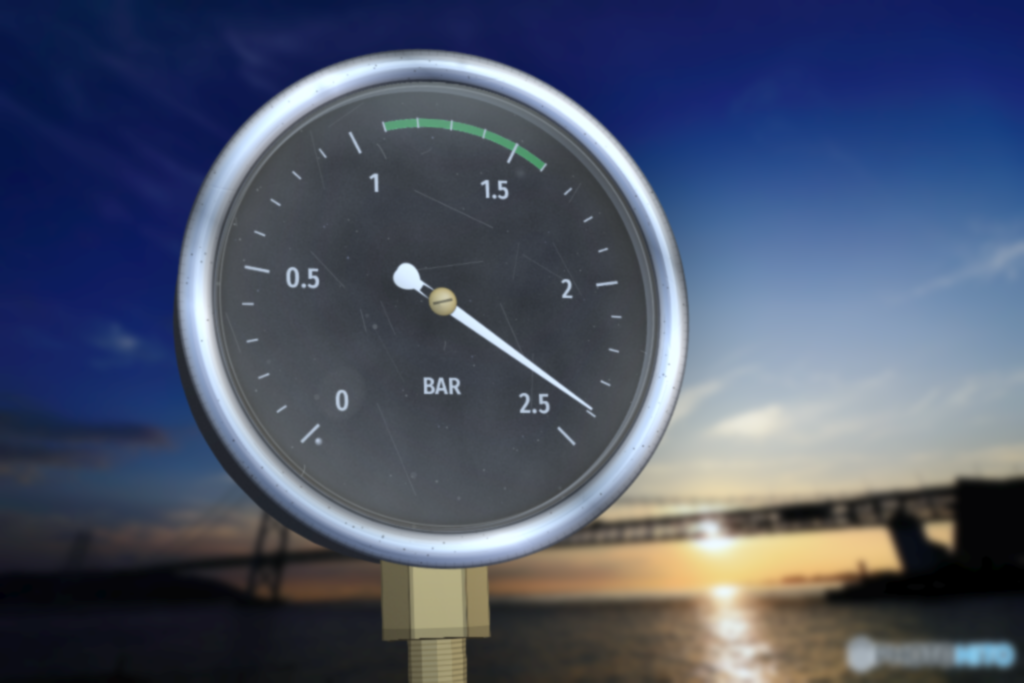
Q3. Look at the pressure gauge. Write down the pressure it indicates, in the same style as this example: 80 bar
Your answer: 2.4 bar
